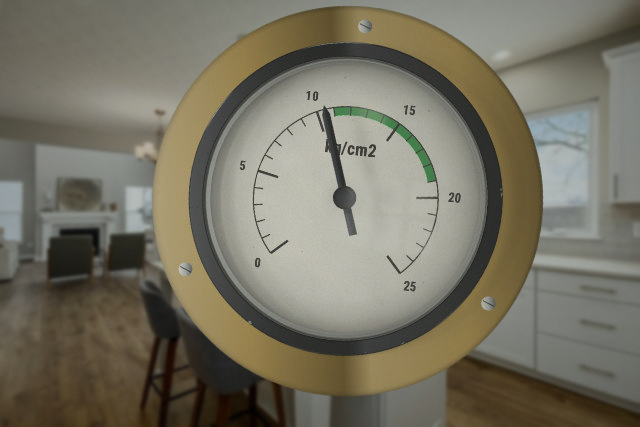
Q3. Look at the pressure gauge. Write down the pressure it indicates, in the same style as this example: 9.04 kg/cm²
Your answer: 10.5 kg/cm²
